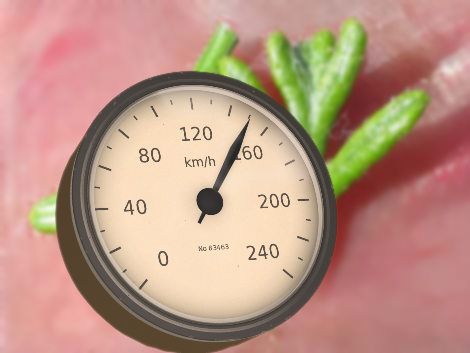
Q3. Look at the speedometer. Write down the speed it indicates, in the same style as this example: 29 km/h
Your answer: 150 km/h
